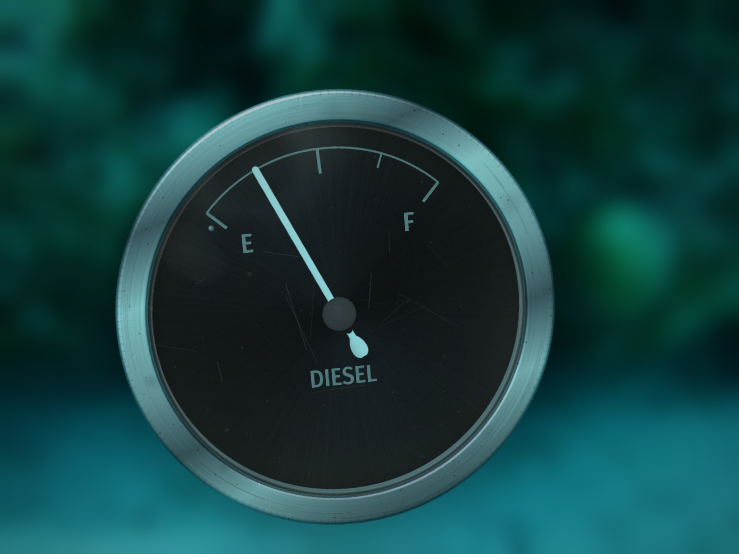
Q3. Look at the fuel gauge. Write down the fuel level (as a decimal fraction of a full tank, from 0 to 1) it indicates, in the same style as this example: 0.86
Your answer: 0.25
